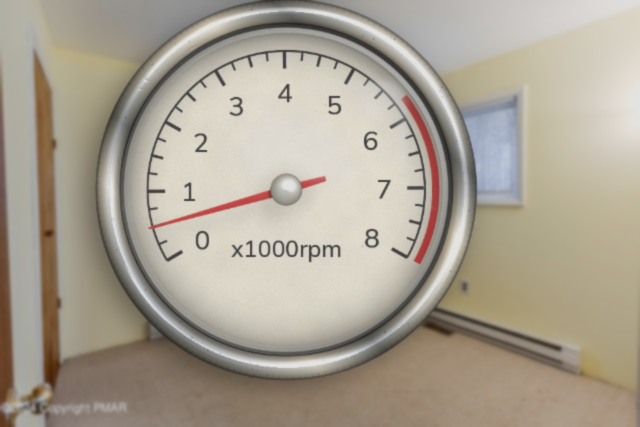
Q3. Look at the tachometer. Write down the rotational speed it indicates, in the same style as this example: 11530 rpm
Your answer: 500 rpm
